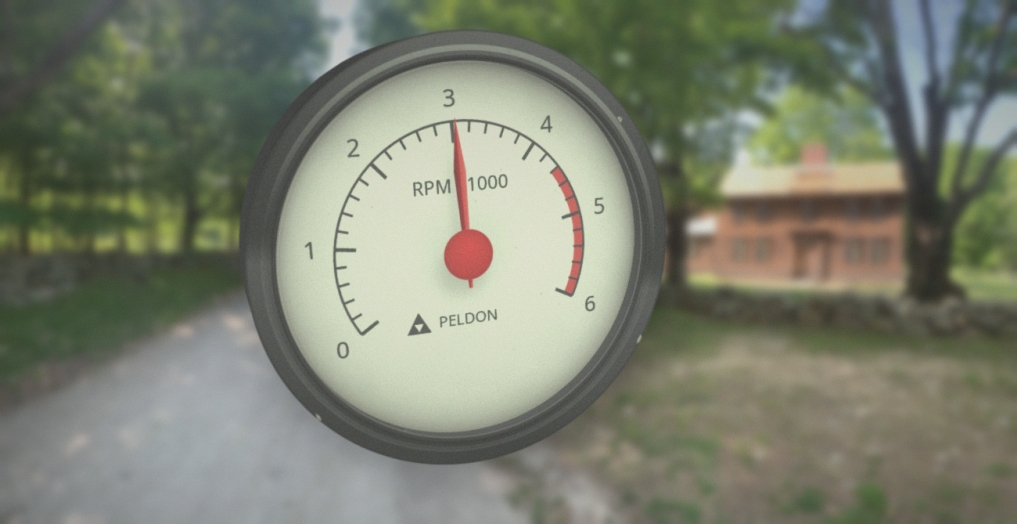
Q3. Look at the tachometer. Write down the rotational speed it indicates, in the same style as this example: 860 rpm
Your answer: 3000 rpm
